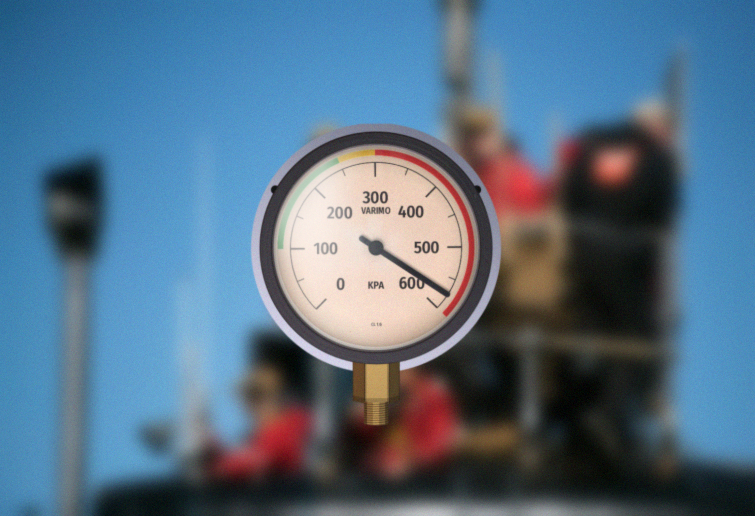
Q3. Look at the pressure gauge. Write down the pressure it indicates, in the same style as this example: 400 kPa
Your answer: 575 kPa
